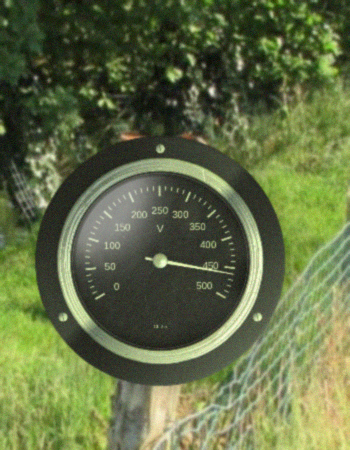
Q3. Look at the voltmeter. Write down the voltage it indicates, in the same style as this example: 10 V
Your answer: 460 V
